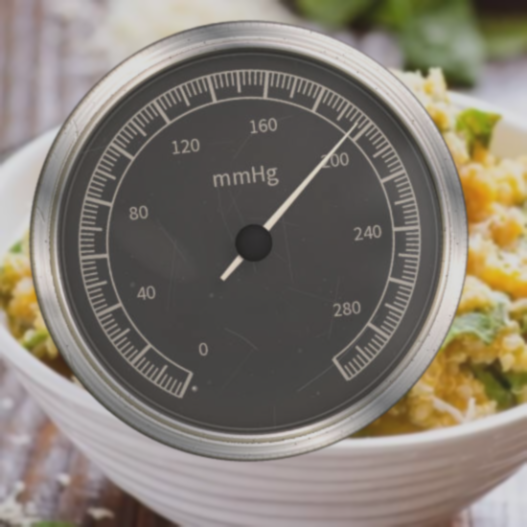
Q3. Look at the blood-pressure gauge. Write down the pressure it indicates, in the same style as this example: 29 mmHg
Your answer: 196 mmHg
